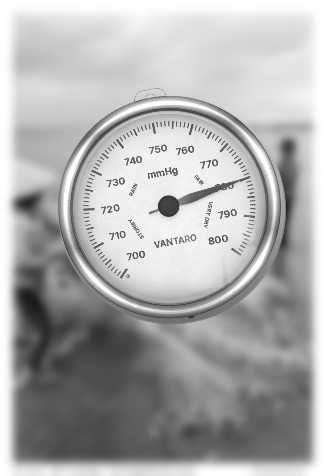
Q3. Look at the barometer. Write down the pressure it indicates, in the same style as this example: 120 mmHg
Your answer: 780 mmHg
